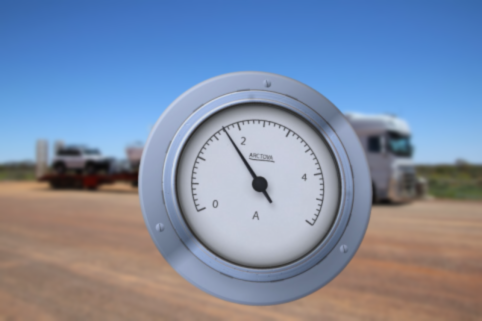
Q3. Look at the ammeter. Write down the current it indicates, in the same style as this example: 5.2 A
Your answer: 1.7 A
